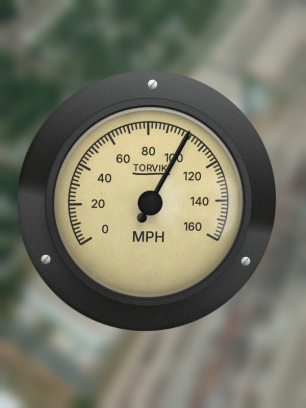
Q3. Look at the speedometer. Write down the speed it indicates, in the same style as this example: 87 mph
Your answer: 100 mph
